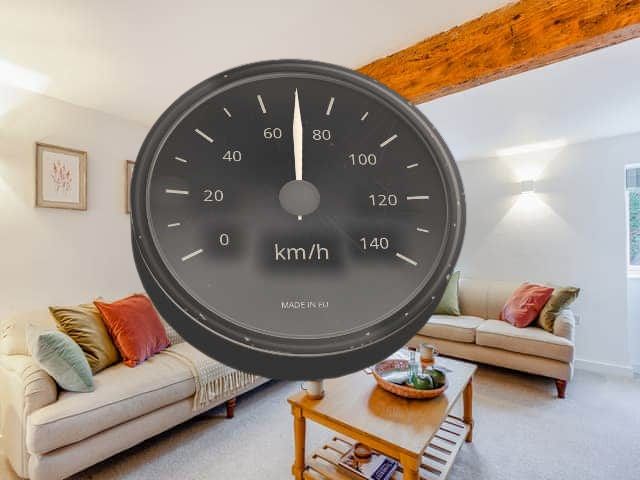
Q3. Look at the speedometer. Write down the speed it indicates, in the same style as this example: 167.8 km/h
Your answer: 70 km/h
